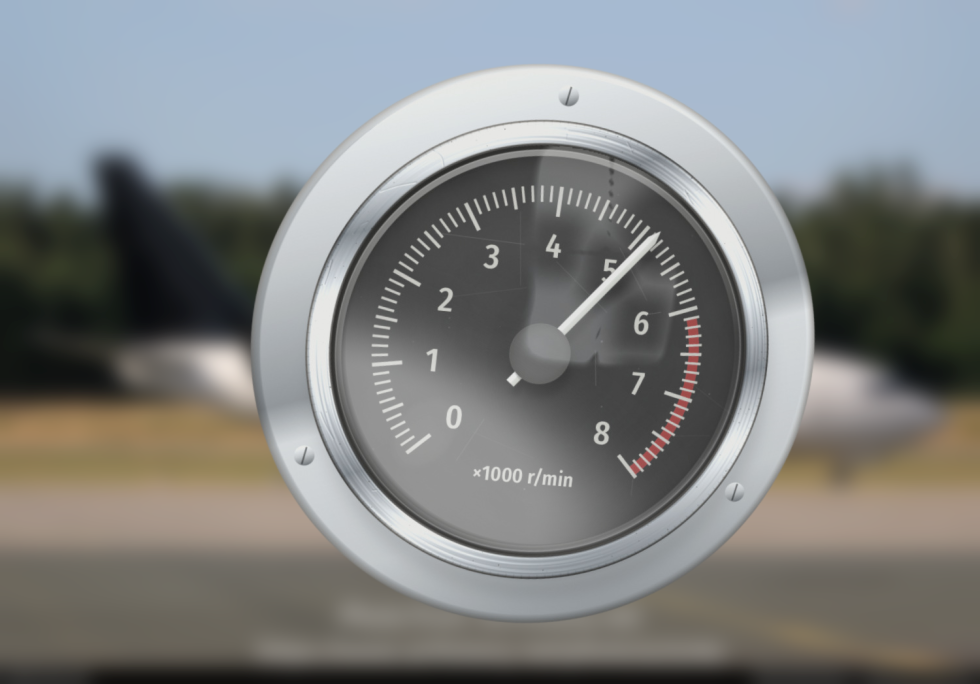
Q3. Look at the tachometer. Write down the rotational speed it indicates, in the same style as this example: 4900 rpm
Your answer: 5100 rpm
